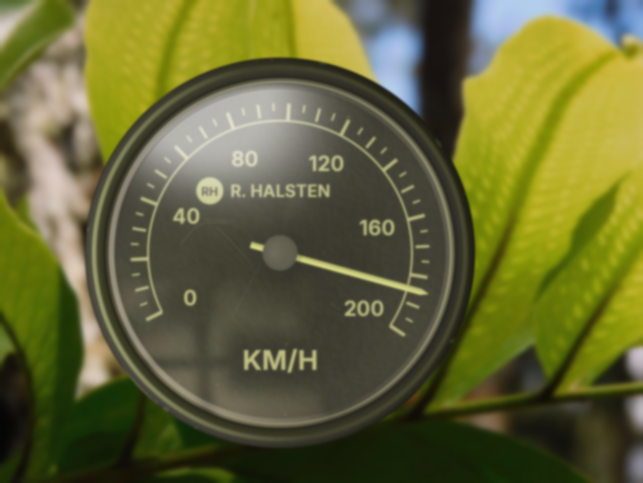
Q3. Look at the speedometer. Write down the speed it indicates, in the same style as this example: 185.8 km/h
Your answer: 185 km/h
